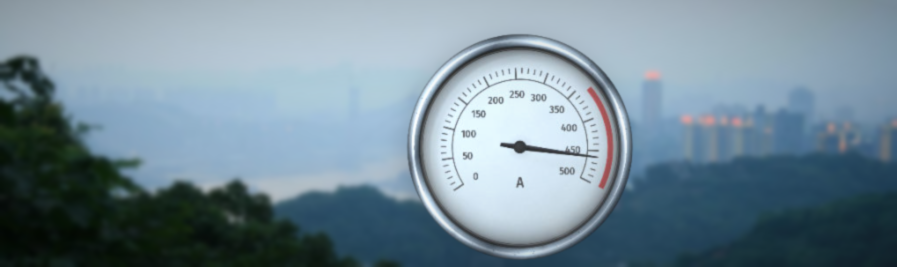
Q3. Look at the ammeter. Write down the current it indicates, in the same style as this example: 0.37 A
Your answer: 460 A
